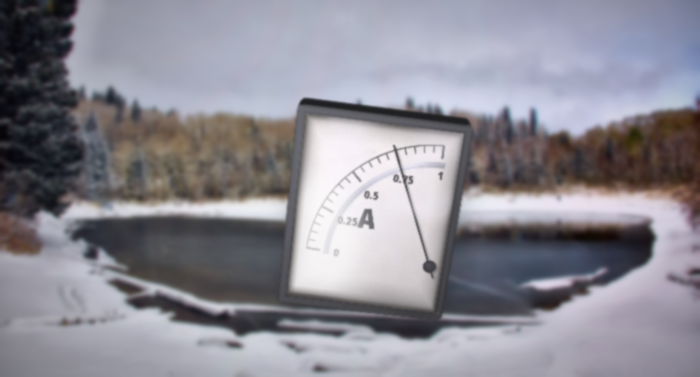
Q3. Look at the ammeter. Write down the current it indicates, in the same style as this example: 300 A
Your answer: 0.75 A
